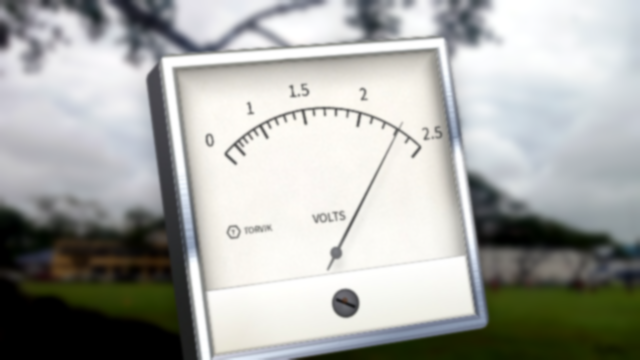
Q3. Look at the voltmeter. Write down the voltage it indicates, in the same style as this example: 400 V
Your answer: 2.3 V
